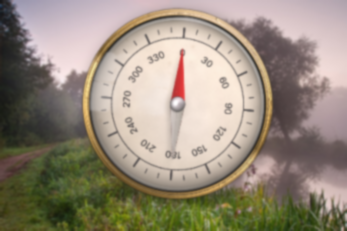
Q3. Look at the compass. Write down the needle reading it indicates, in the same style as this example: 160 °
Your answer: 0 °
